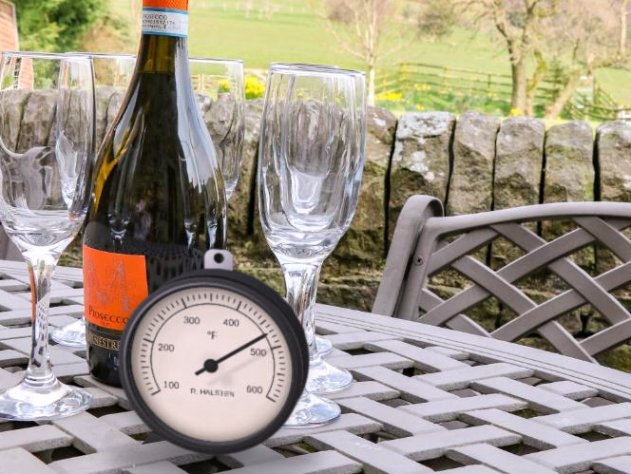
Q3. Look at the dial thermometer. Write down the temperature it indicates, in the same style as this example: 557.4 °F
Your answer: 470 °F
